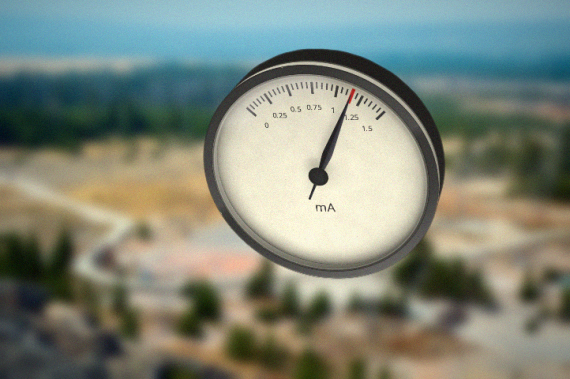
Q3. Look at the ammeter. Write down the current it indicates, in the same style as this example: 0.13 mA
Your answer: 1.15 mA
